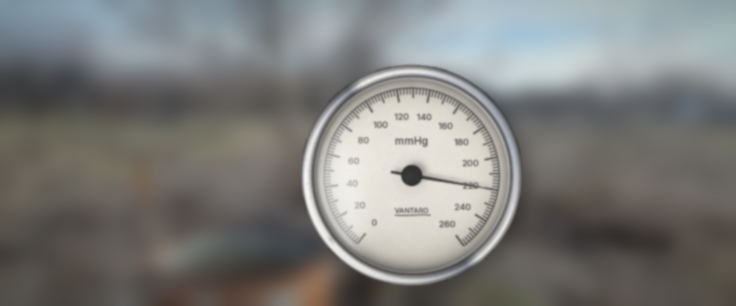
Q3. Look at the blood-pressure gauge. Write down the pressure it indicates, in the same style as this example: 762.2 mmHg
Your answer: 220 mmHg
